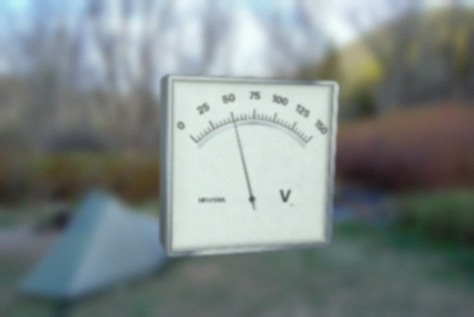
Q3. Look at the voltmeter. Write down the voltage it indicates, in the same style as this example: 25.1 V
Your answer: 50 V
